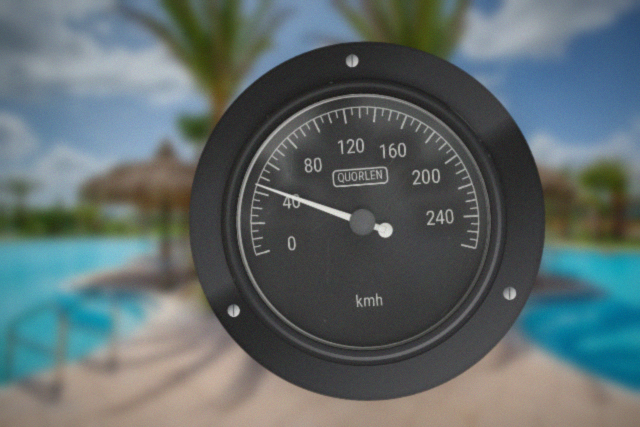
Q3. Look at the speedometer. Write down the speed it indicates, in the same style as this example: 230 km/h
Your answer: 45 km/h
